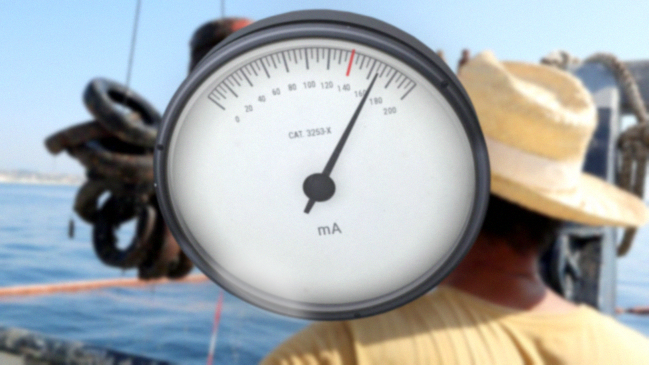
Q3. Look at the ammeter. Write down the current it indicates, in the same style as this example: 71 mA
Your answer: 165 mA
